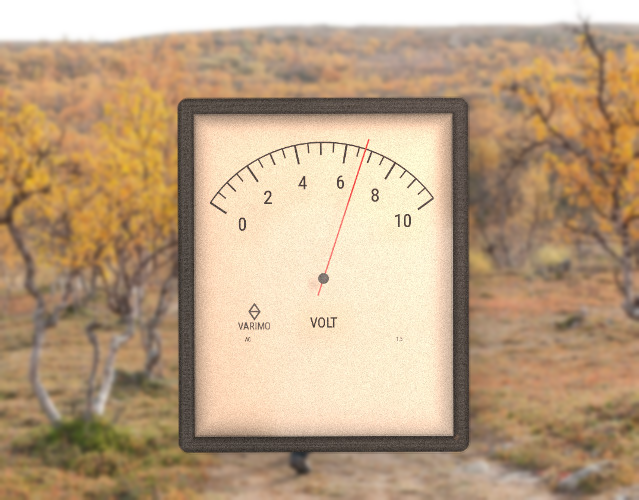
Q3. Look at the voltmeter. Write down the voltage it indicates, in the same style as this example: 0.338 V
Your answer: 6.75 V
